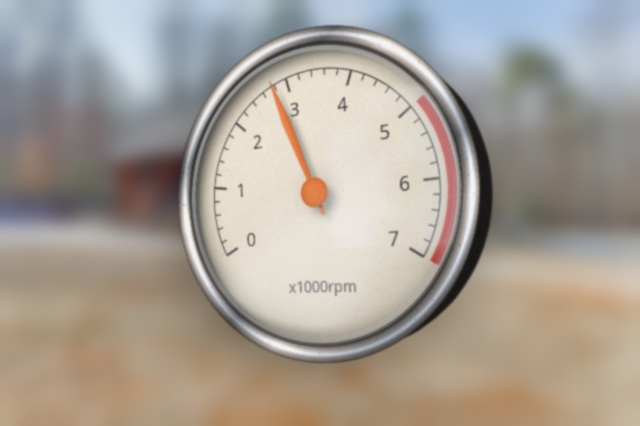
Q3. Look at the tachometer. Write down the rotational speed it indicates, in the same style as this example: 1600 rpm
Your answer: 2800 rpm
